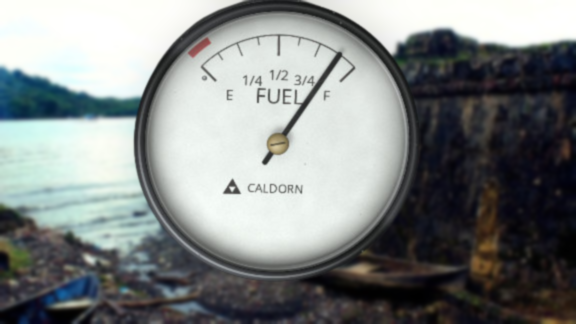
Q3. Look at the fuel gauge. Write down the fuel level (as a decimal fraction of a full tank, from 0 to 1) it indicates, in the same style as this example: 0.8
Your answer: 0.875
